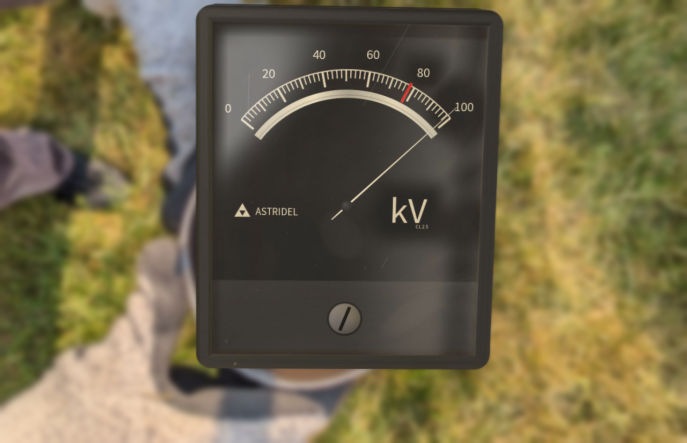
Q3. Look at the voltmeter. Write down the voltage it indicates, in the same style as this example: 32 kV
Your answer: 98 kV
